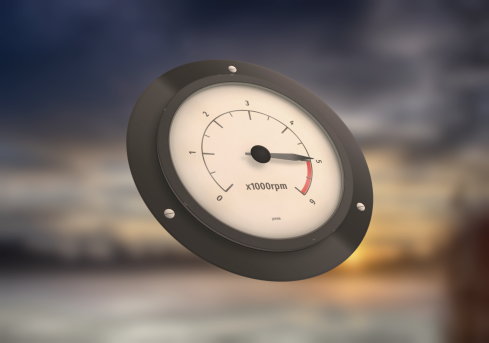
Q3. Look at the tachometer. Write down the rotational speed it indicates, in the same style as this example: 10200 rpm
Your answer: 5000 rpm
